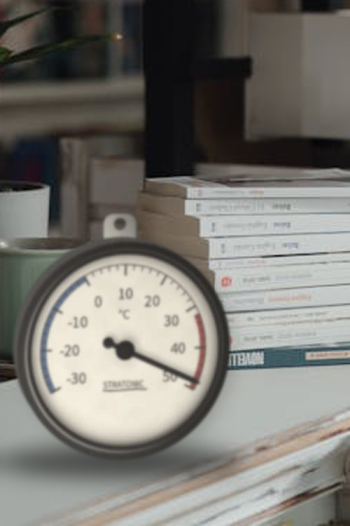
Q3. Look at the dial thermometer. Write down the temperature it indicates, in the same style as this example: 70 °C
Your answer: 48 °C
